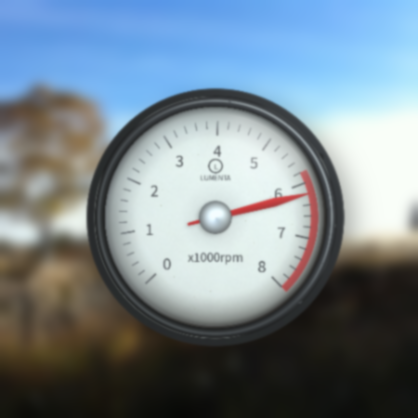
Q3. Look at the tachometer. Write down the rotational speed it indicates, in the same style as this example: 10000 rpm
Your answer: 6200 rpm
